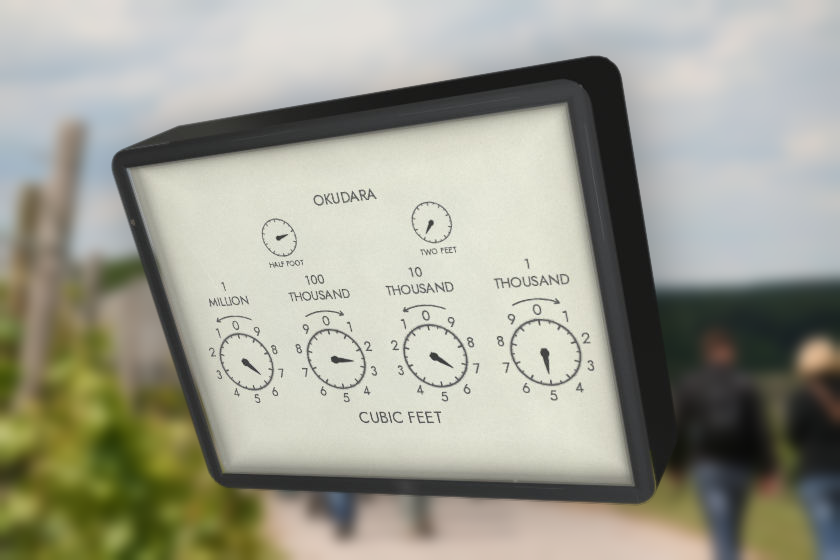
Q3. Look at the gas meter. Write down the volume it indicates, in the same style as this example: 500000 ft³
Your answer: 626500 ft³
